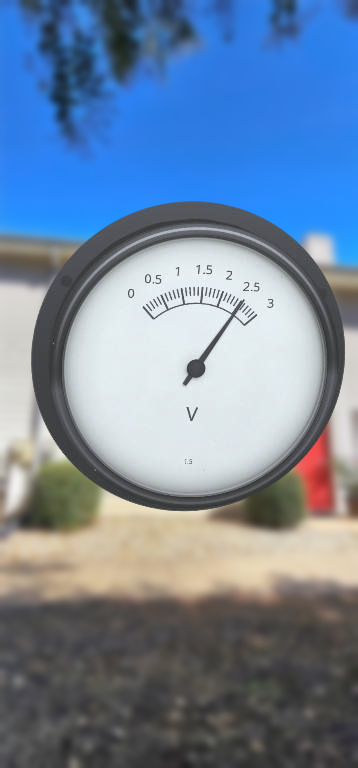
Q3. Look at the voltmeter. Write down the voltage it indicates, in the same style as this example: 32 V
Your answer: 2.5 V
